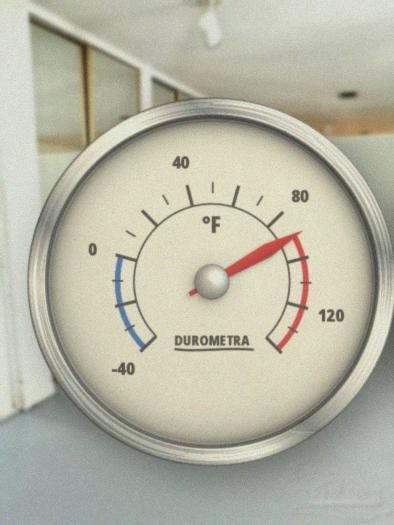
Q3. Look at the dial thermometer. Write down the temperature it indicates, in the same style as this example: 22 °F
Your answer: 90 °F
